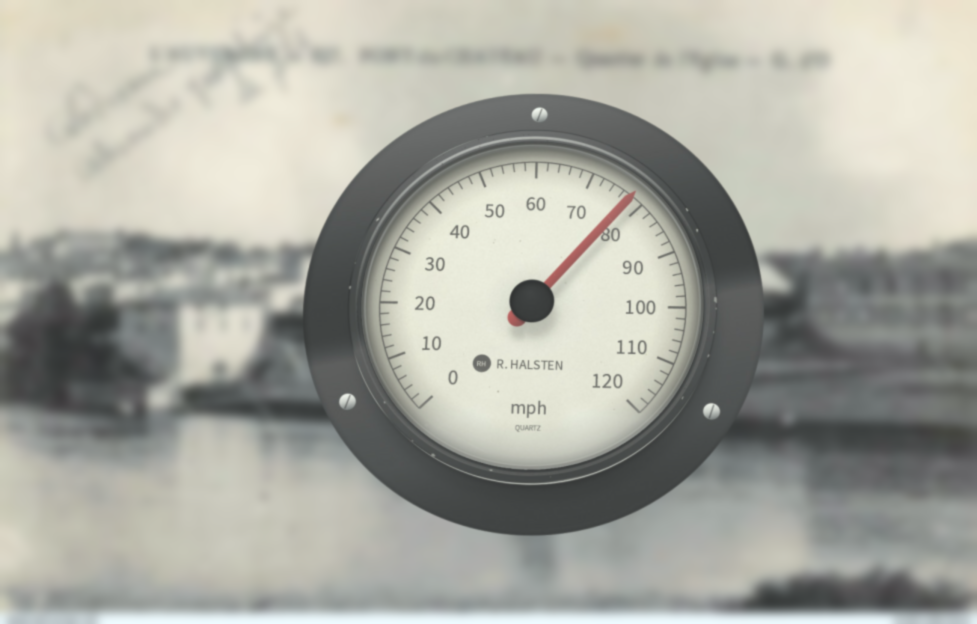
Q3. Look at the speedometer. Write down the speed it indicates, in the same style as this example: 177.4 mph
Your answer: 78 mph
